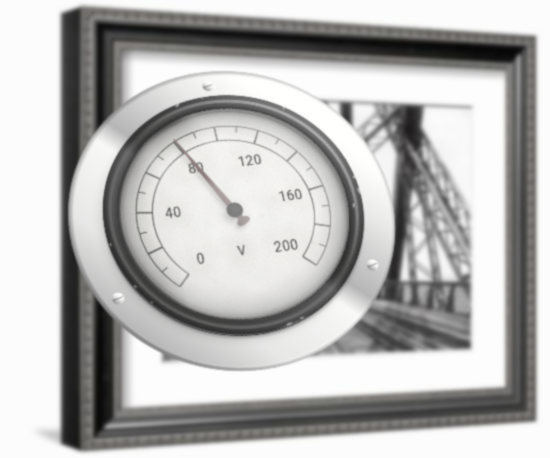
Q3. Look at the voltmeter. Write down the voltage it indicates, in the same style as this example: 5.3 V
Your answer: 80 V
